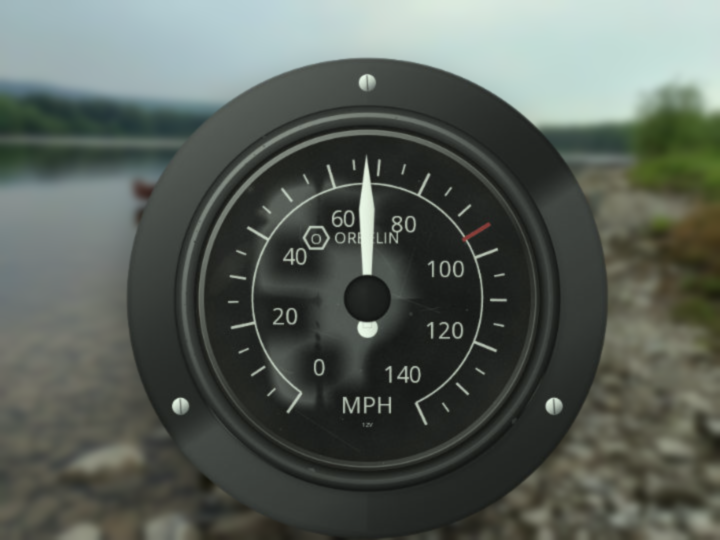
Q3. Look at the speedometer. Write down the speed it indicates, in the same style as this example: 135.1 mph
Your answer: 67.5 mph
